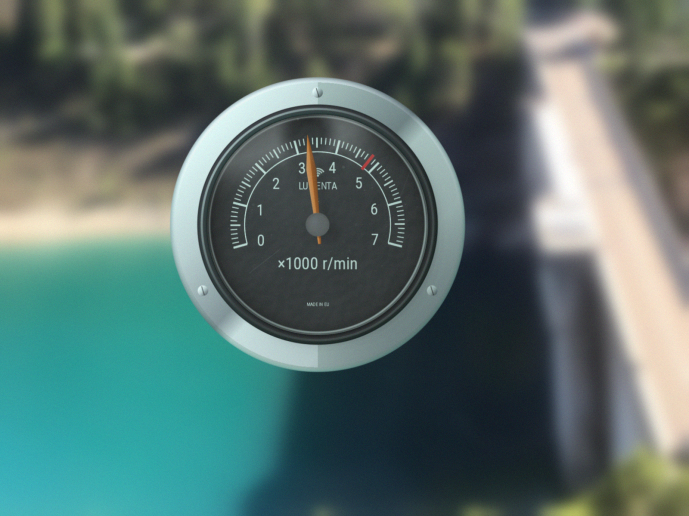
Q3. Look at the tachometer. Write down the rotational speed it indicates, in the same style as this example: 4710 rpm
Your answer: 3300 rpm
